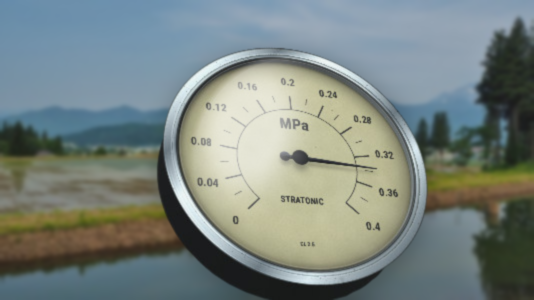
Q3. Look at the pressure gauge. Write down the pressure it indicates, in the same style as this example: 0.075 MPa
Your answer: 0.34 MPa
